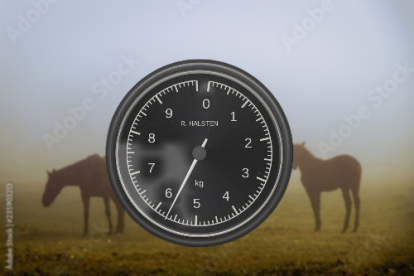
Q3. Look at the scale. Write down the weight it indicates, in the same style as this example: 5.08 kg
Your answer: 5.7 kg
